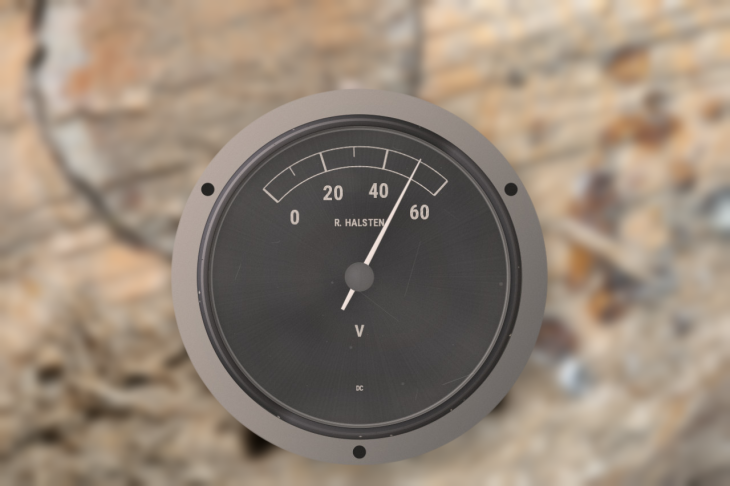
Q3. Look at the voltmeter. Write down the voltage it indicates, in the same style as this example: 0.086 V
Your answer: 50 V
